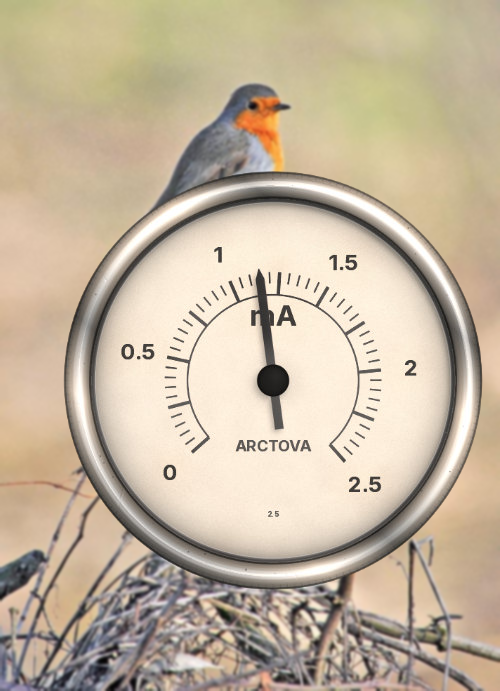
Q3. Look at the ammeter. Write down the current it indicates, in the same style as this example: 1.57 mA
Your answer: 1.15 mA
